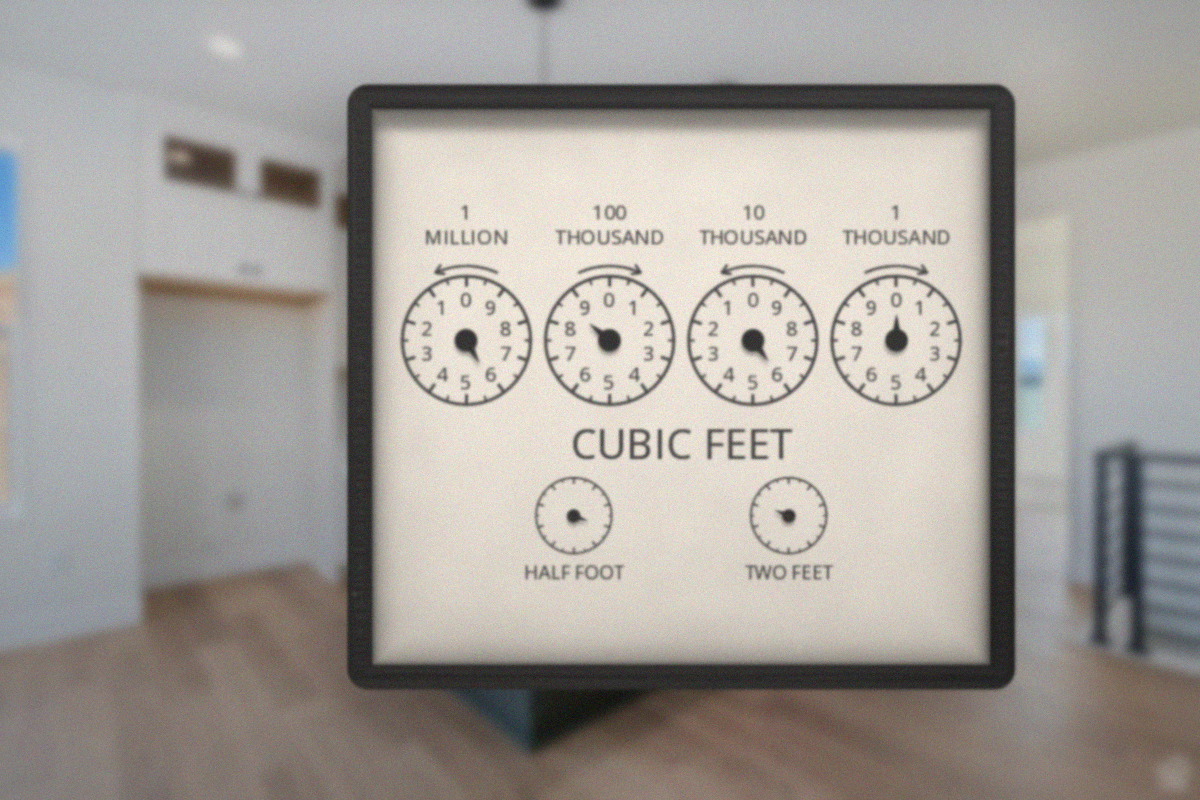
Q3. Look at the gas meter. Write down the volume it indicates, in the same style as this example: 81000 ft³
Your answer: 586000 ft³
